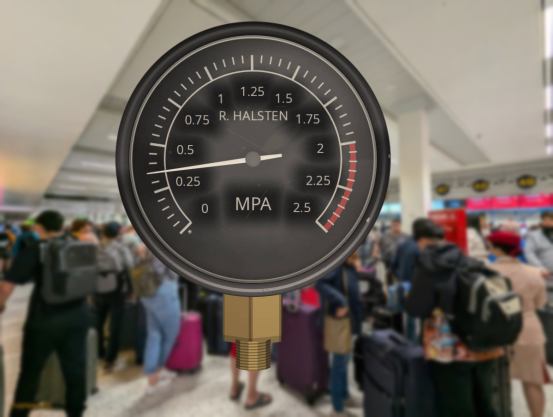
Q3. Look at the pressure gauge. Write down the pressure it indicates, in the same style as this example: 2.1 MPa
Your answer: 0.35 MPa
